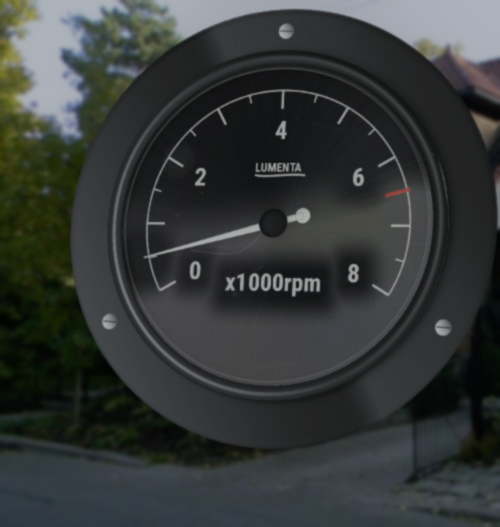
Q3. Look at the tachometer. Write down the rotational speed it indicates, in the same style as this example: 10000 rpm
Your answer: 500 rpm
